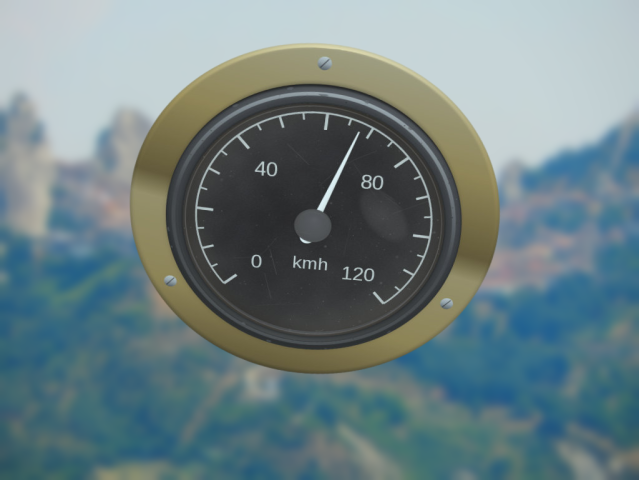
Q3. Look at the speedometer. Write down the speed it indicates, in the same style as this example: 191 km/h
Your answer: 67.5 km/h
